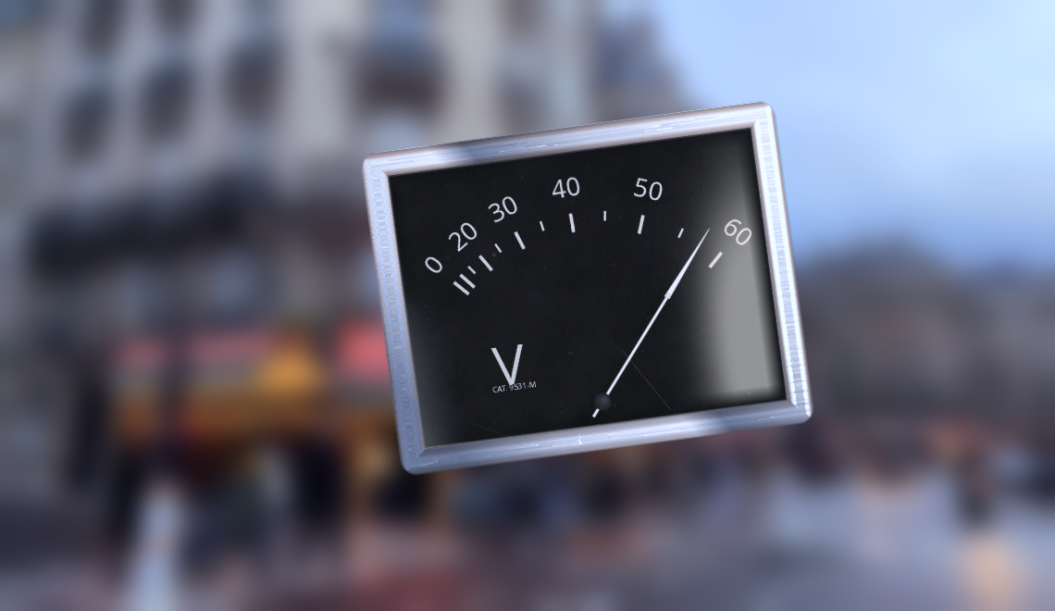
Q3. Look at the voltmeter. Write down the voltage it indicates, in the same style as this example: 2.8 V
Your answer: 57.5 V
